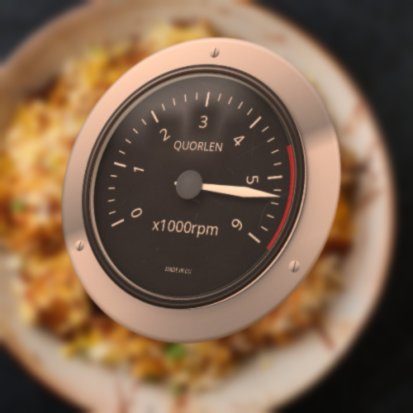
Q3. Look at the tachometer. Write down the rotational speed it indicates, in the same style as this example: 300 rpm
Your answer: 5300 rpm
